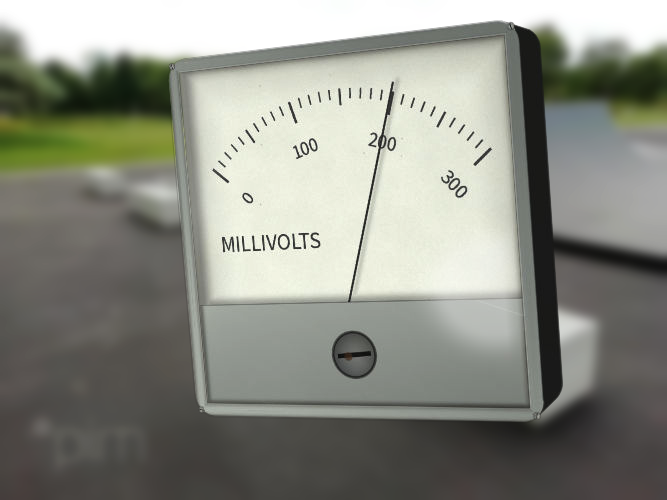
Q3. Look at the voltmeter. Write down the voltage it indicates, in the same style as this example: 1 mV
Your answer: 200 mV
